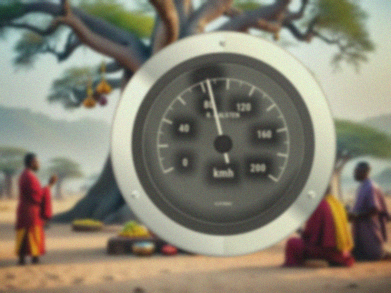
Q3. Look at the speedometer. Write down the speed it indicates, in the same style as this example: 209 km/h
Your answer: 85 km/h
